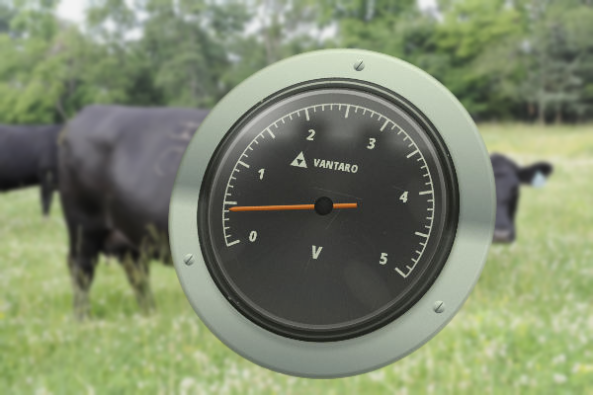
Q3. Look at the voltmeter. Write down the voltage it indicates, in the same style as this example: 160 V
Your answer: 0.4 V
